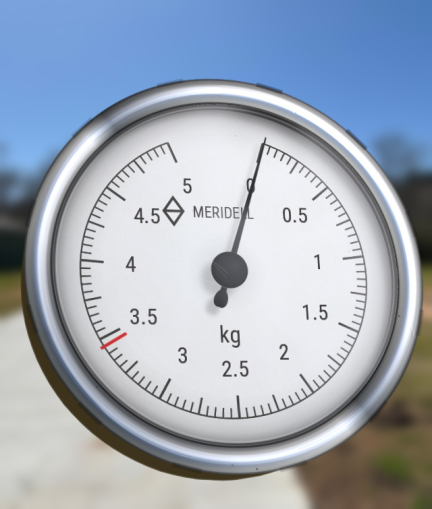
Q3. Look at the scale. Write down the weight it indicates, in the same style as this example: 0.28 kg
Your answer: 0 kg
